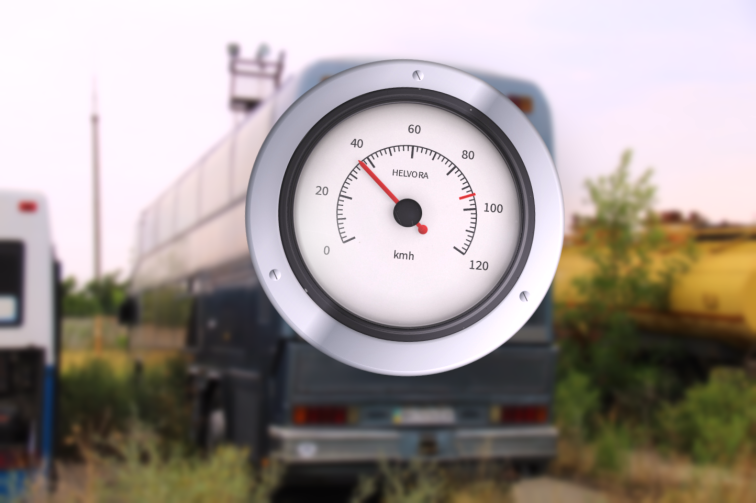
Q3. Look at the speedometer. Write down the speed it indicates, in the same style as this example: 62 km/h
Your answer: 36 km/h
